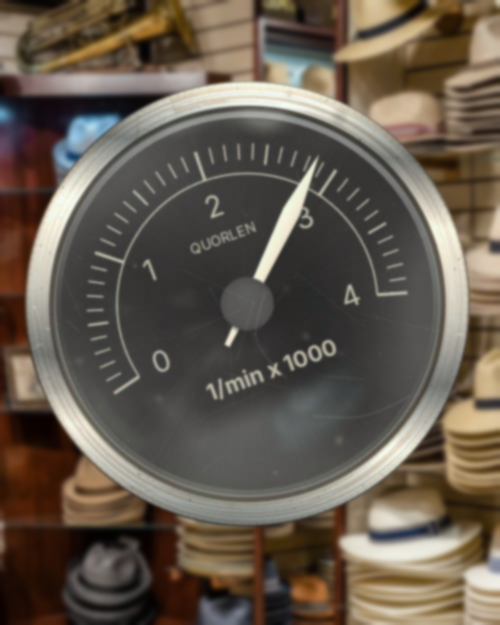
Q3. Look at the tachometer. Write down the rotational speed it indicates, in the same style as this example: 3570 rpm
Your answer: 2850 rpm
